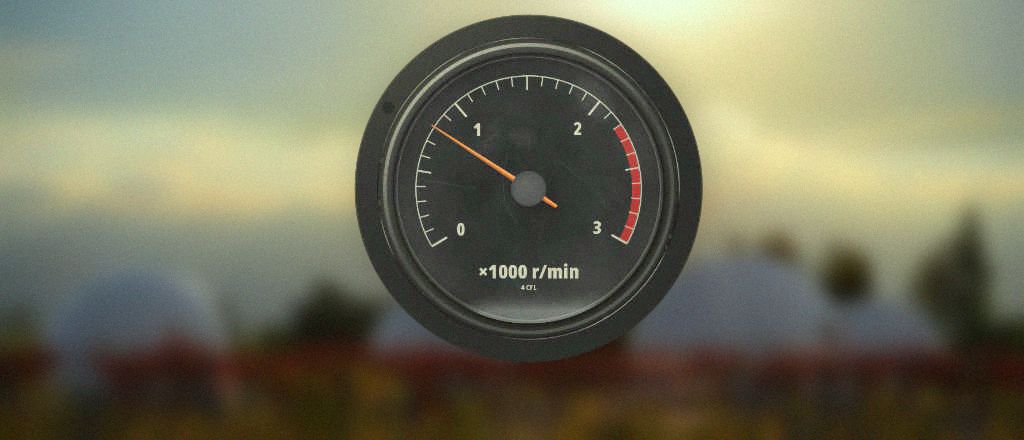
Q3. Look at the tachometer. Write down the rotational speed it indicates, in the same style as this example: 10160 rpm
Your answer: 800 rpm
